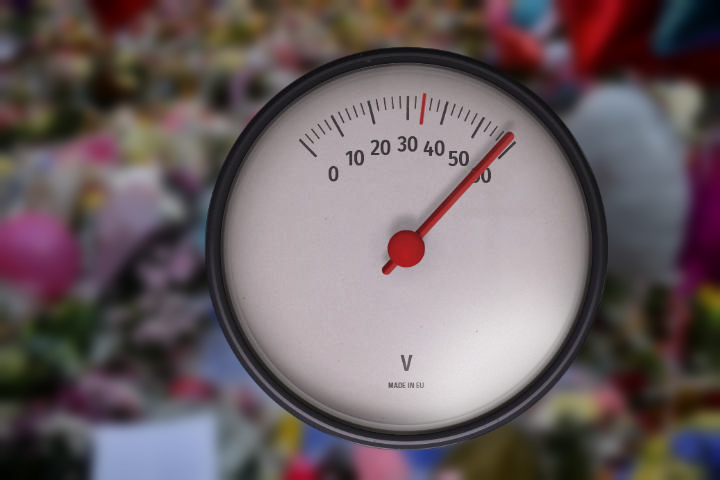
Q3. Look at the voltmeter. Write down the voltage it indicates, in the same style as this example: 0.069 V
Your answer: 58 V
